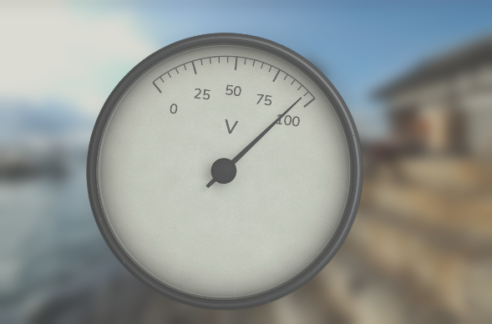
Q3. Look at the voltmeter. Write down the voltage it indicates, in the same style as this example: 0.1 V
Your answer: 95 V
